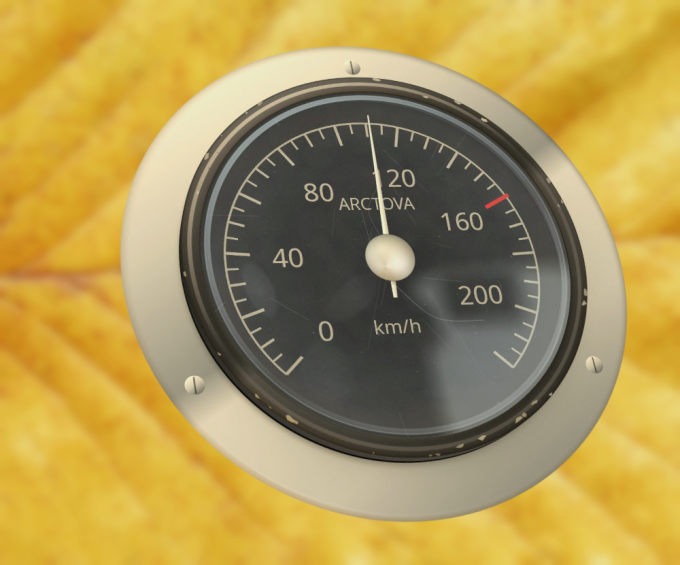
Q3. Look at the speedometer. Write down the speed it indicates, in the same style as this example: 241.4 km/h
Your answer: 110 km/h
